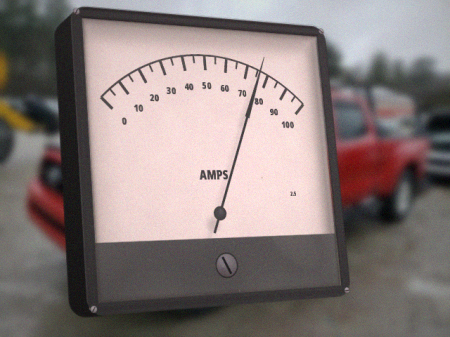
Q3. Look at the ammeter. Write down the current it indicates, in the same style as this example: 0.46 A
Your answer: 75 A
